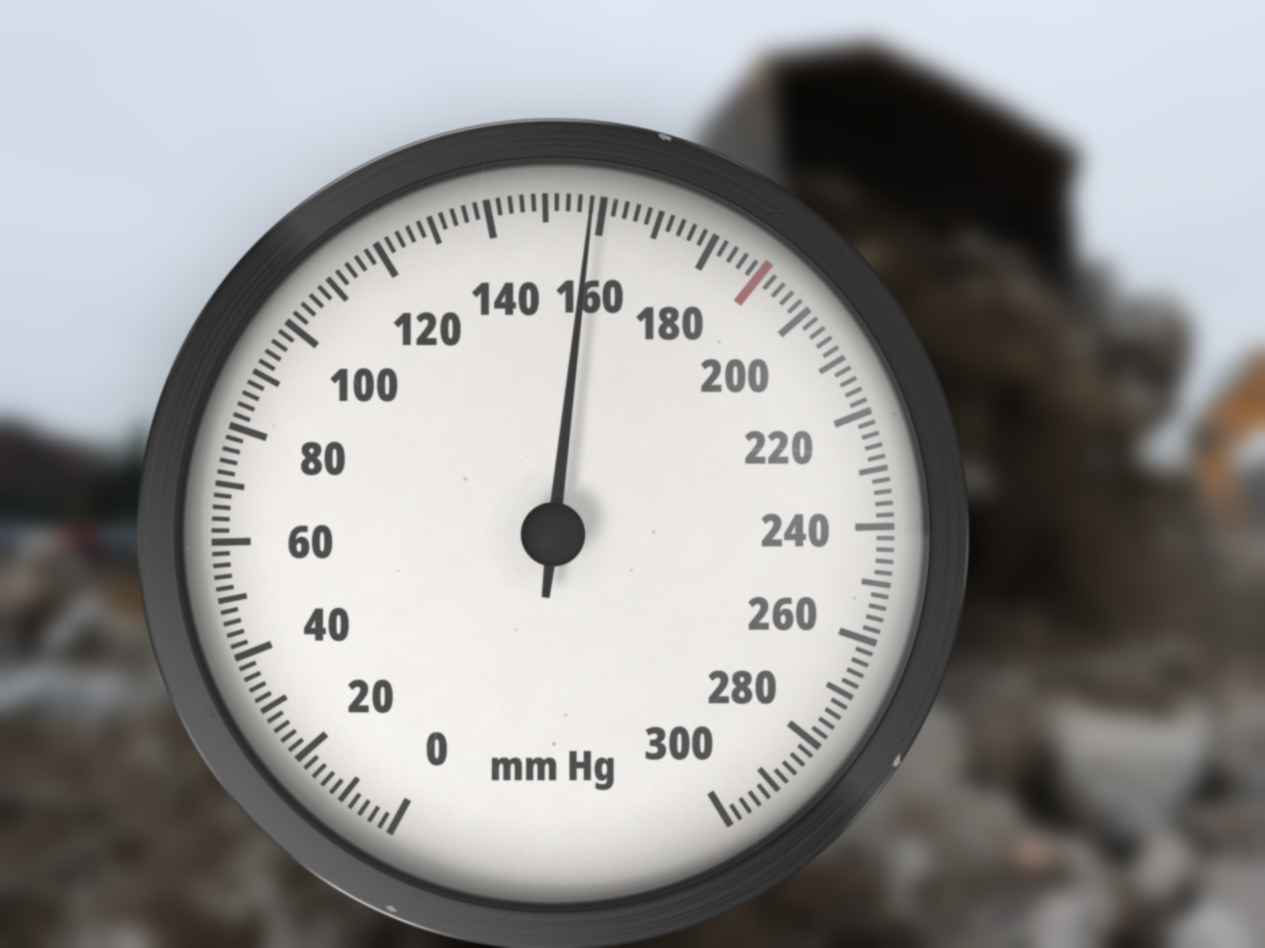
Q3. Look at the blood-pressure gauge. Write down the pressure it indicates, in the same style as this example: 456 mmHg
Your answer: 158 mmHg
